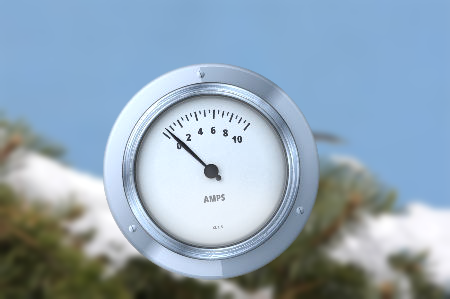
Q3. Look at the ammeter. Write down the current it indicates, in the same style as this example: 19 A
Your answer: 0.5 A
